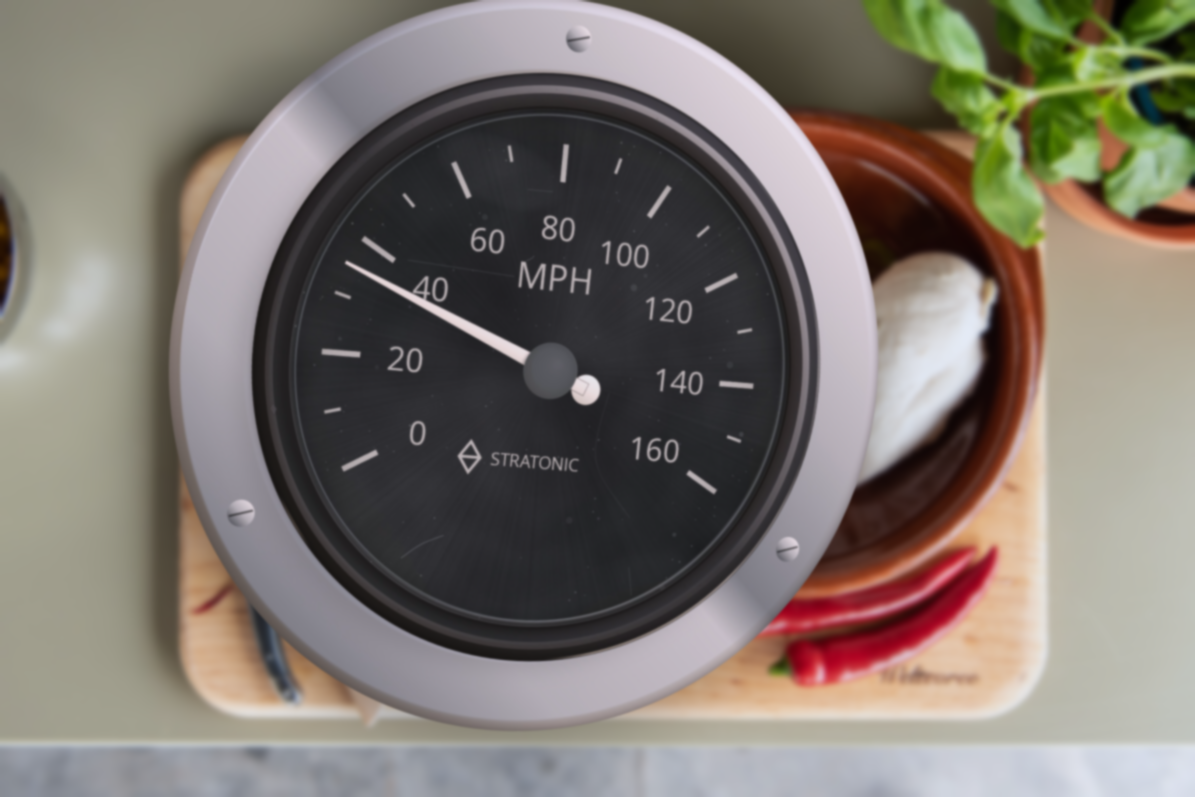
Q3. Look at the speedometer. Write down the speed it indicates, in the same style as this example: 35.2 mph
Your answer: 35 mph
